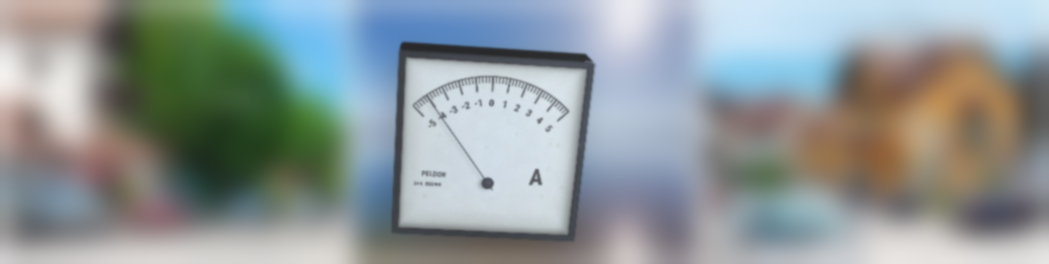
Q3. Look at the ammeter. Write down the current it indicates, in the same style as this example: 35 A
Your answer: -4 A
